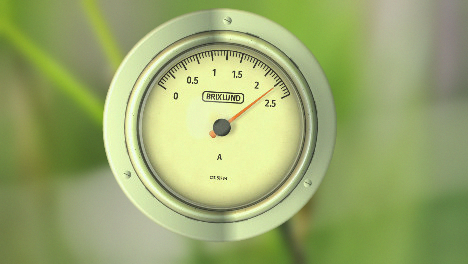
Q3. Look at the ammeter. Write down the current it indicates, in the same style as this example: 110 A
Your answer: 2.25 A
